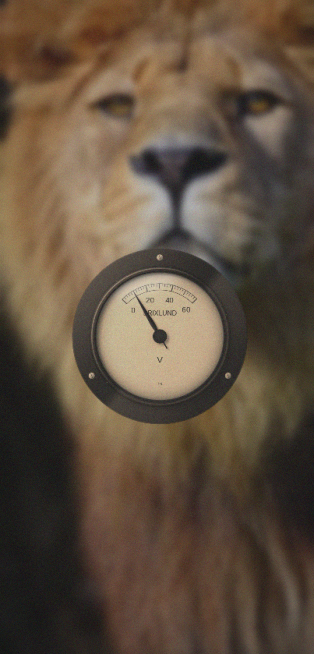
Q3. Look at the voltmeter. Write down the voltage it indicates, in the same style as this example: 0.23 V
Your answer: 10 V
